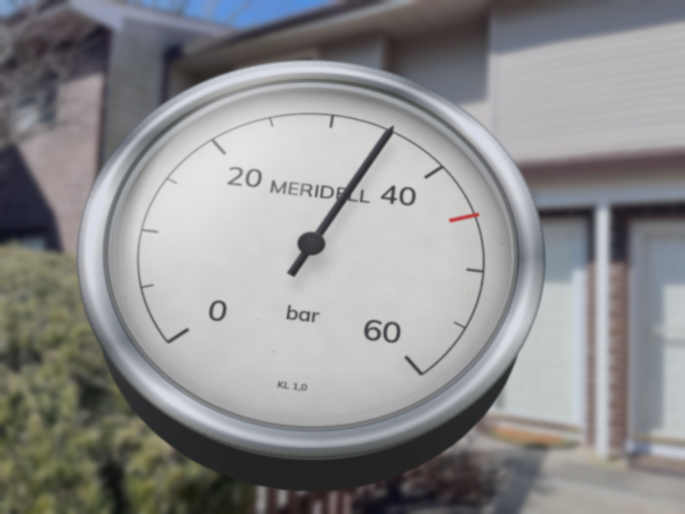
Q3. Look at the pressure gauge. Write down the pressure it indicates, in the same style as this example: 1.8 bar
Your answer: 35 bar
